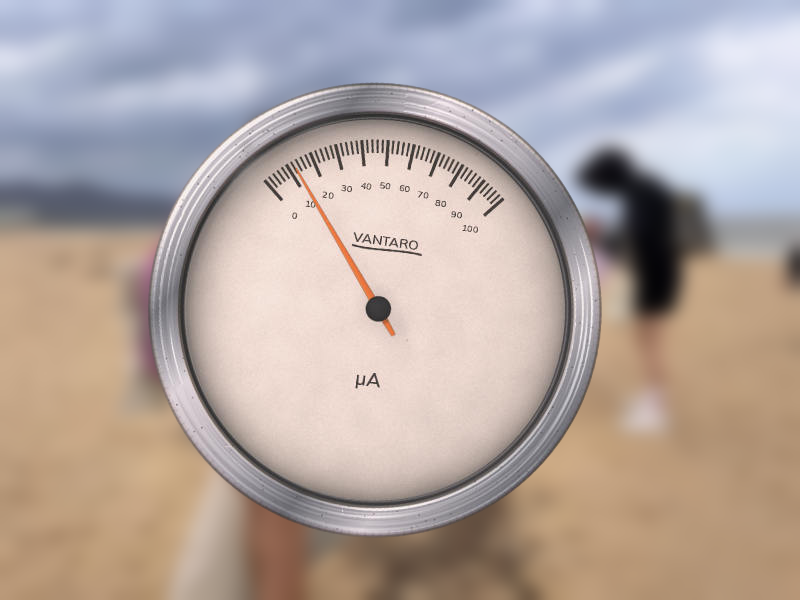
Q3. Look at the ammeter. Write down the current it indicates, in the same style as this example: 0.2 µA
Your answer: 12 µA
